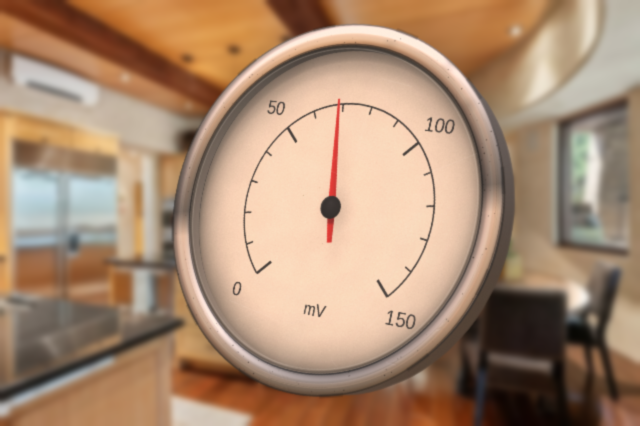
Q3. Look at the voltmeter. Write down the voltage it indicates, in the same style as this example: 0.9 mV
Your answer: 70 mV
